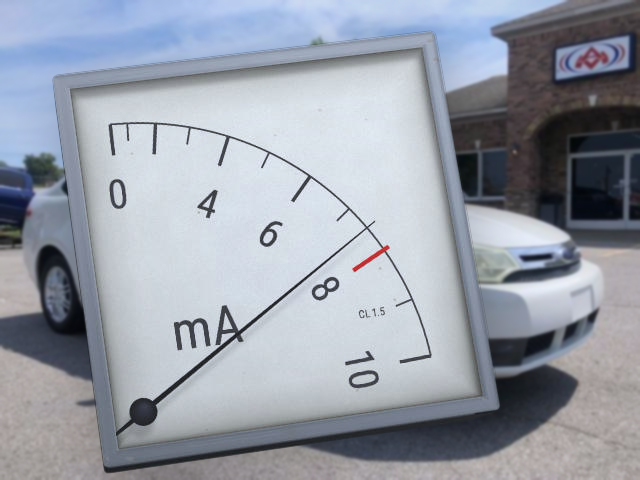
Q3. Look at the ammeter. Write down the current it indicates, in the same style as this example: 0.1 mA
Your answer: 7.5 mA
